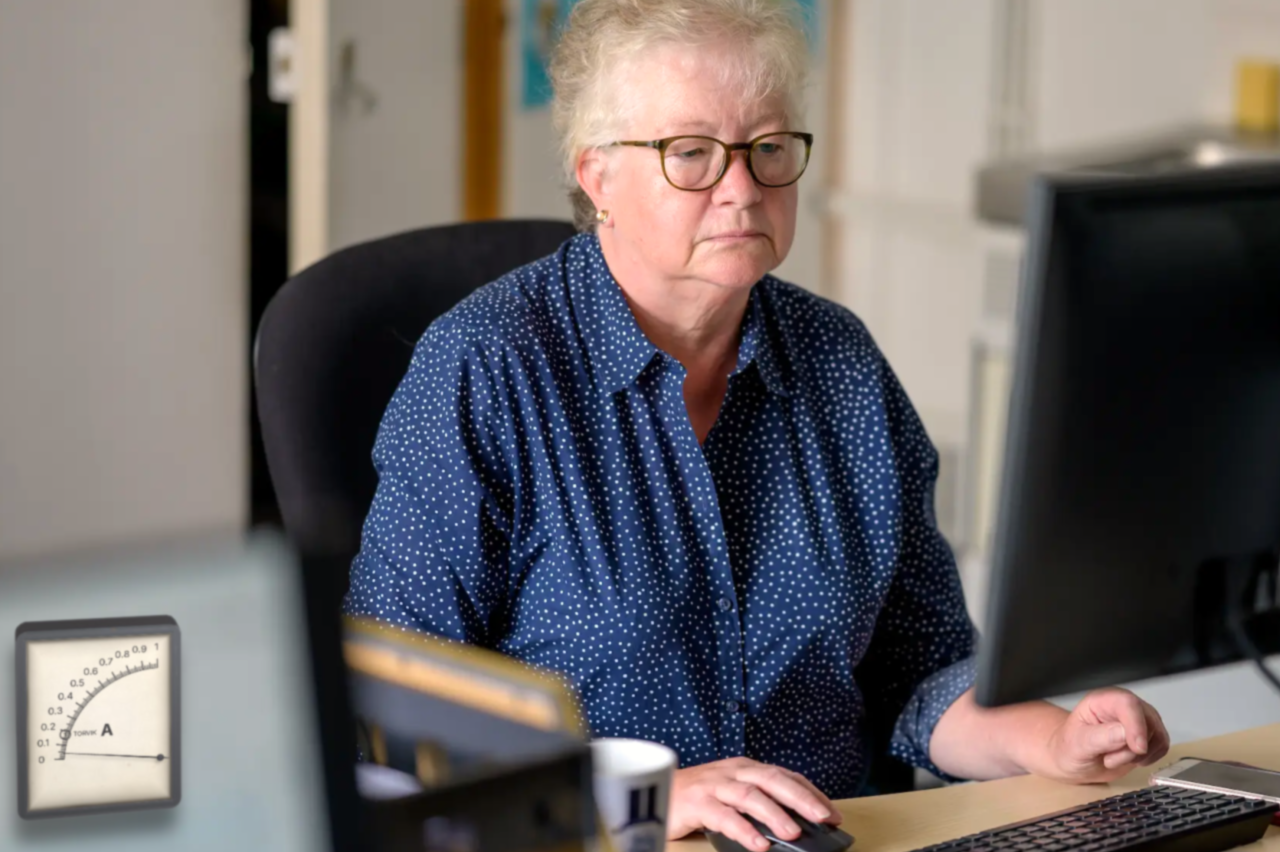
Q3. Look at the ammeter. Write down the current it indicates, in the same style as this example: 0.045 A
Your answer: 0.05 A
